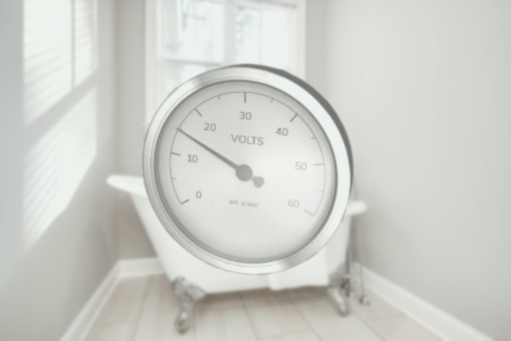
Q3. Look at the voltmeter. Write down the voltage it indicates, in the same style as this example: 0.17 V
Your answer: 15 V
